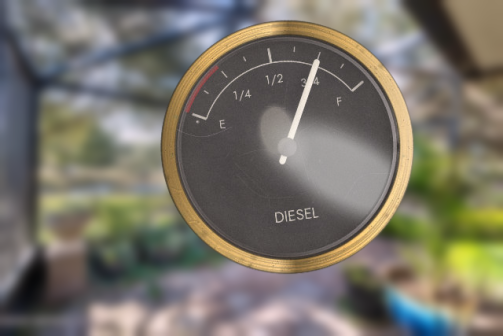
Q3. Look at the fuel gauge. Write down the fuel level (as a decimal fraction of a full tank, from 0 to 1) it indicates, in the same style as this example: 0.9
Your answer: 0.75
